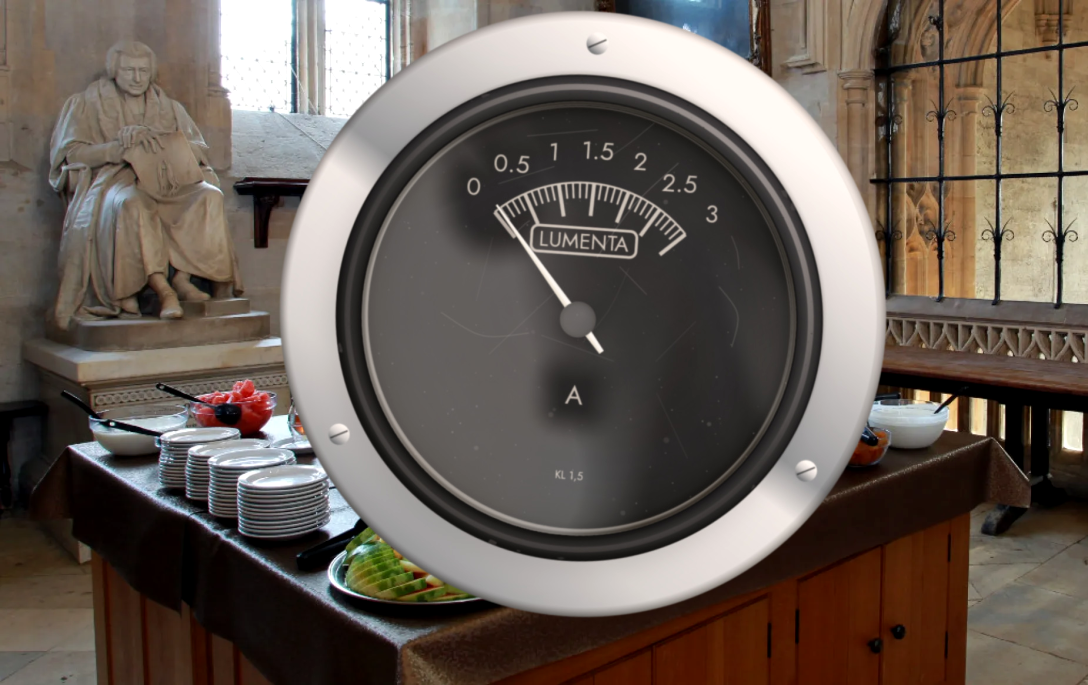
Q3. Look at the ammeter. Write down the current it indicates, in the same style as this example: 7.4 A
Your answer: 0.1 A
